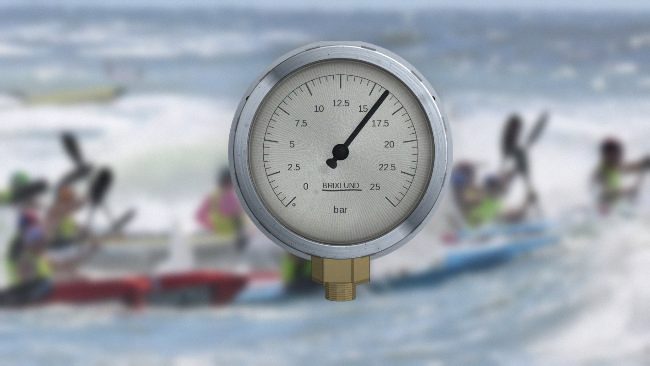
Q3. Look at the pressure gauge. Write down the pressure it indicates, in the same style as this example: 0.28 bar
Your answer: 16 bar
